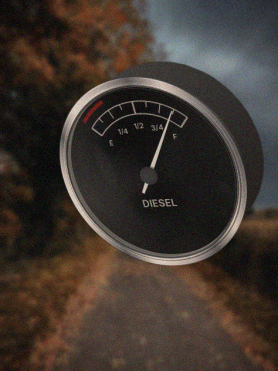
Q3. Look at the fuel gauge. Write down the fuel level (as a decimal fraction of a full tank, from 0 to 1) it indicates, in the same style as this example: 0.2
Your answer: 0.875
